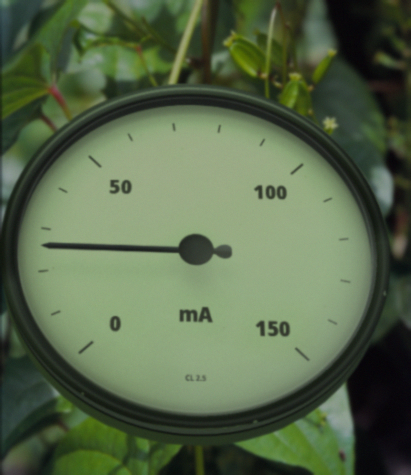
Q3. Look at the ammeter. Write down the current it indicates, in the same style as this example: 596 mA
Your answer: 25 mA
